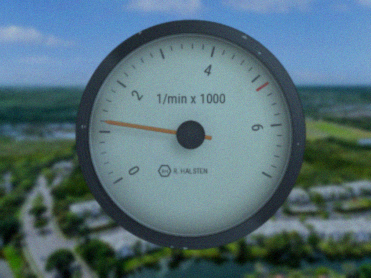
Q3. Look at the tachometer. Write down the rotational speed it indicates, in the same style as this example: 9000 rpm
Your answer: 1200 rpm
